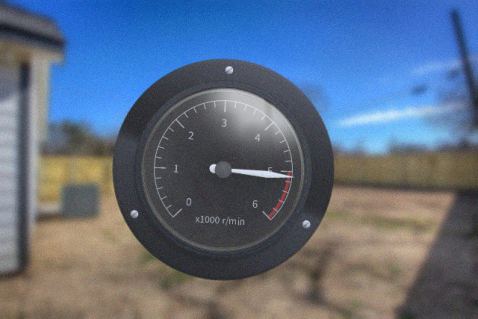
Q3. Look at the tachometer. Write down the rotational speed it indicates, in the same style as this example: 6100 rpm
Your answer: 5100 rpm
